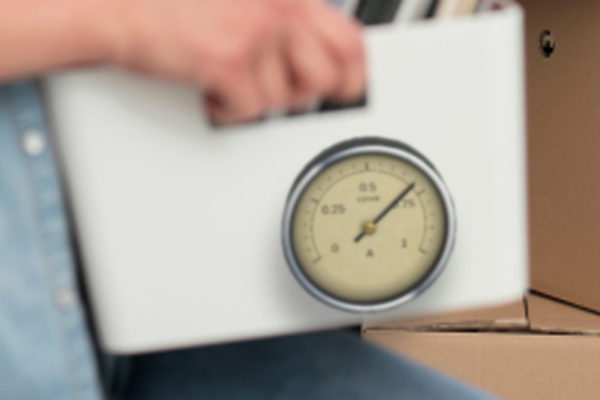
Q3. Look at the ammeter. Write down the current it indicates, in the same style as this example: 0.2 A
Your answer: 0.7 A
